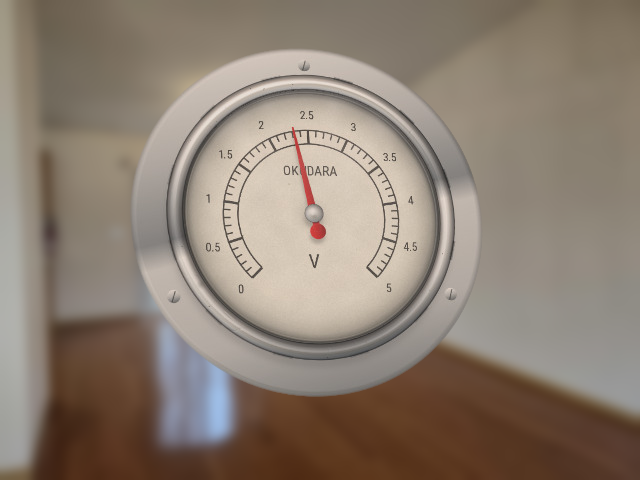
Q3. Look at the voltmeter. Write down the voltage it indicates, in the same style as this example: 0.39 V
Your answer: 2.3 V
